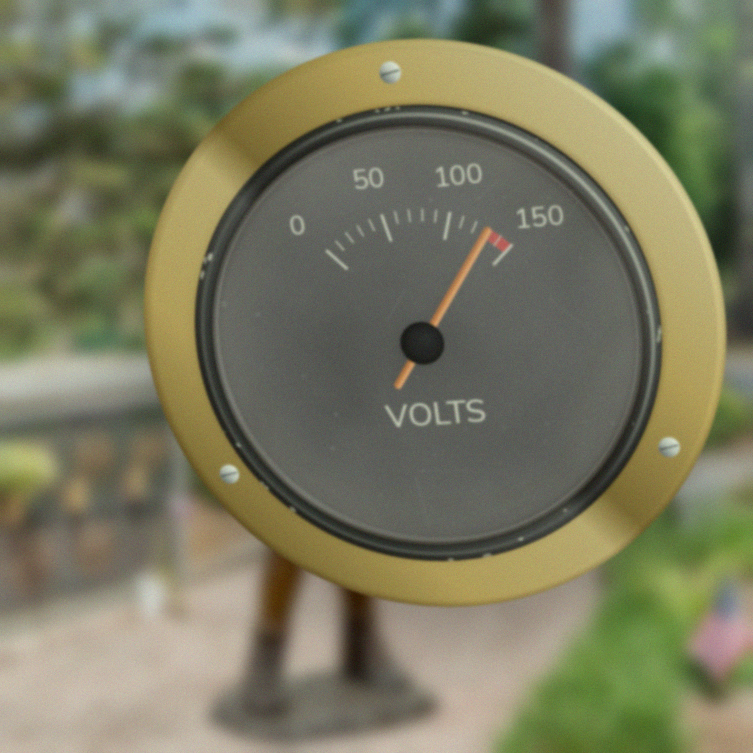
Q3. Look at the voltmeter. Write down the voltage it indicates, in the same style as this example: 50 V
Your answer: 130 V
